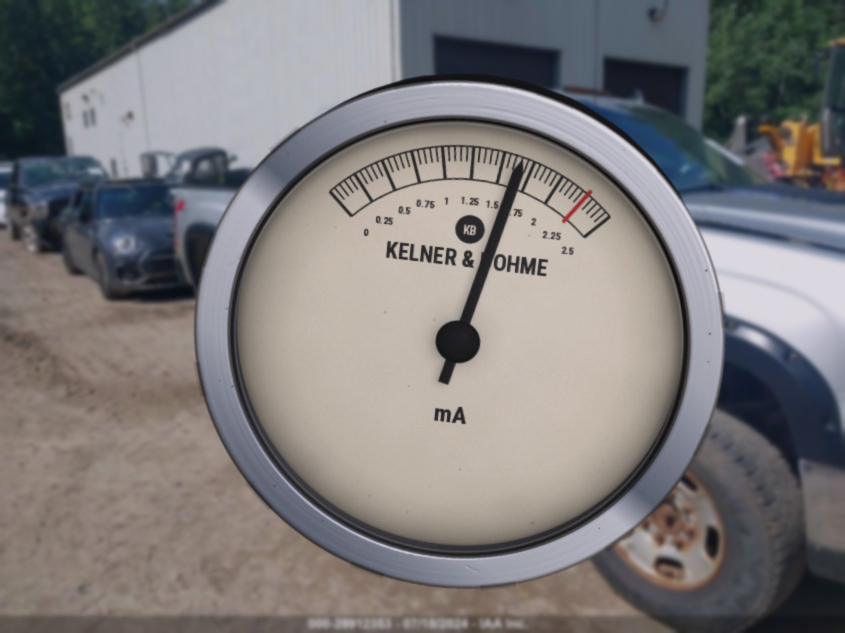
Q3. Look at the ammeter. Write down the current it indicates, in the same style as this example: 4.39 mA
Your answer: 1.65 mA
